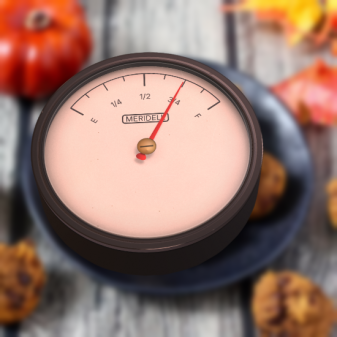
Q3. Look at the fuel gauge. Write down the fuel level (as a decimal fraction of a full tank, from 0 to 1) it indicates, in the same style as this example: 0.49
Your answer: 0.75
